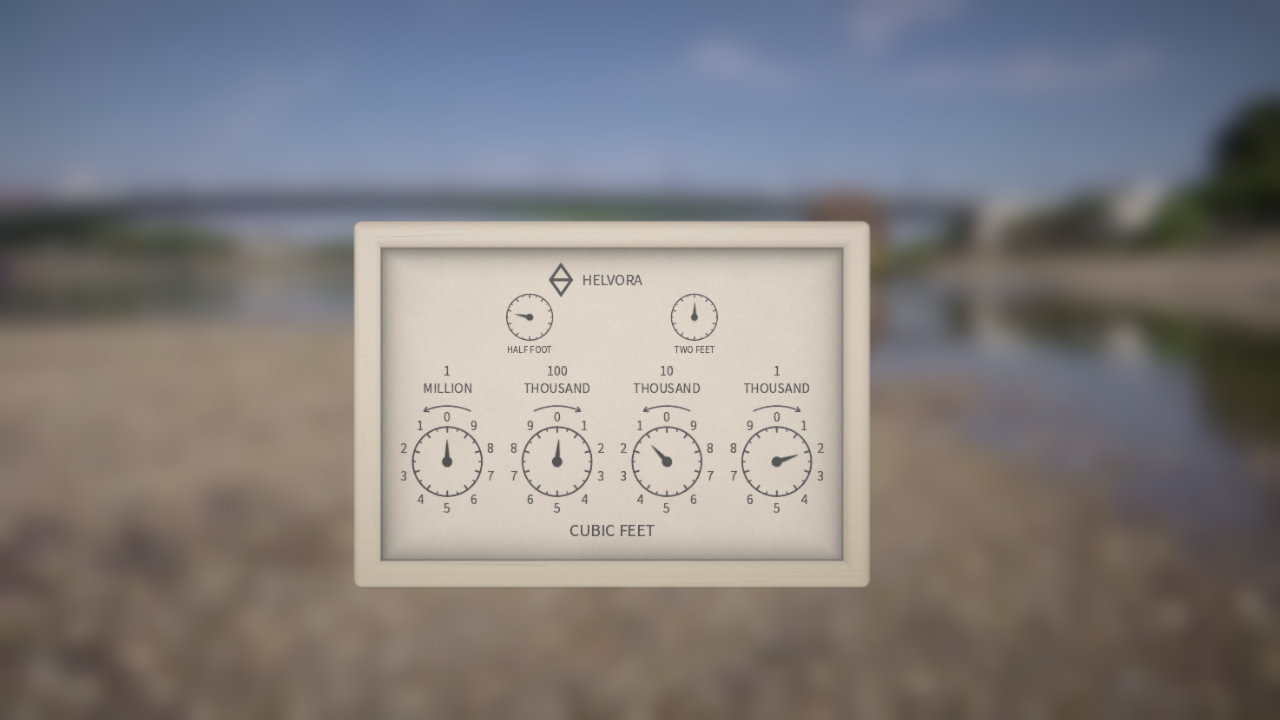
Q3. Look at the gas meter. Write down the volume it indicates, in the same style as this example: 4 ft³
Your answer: 1200 ft³
